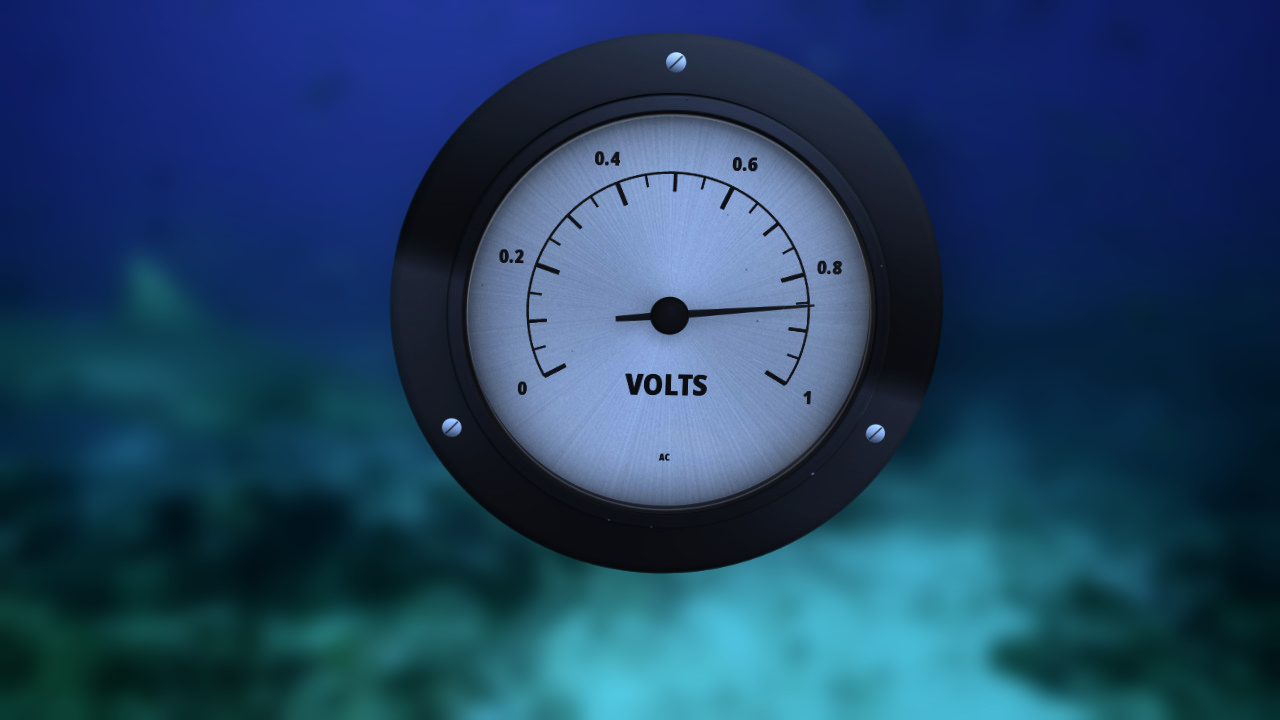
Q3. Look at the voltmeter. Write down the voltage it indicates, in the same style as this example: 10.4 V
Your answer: 0.85 V
